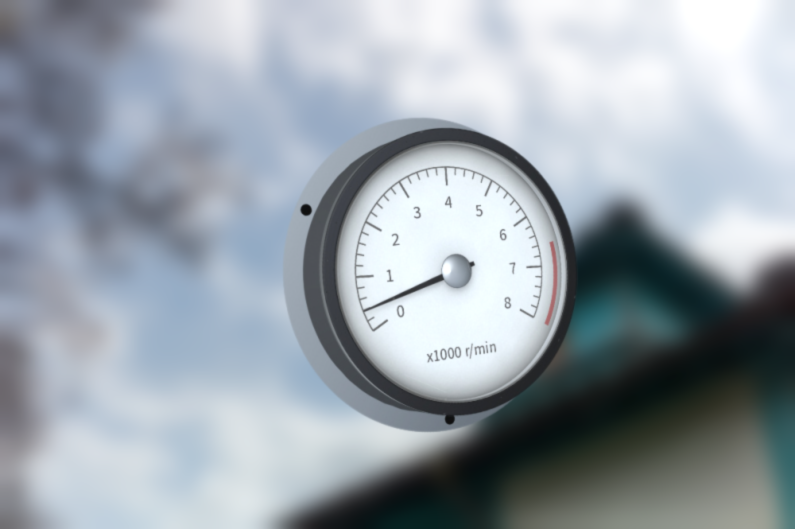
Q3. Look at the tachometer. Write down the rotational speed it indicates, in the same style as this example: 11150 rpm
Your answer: 400 rpm
